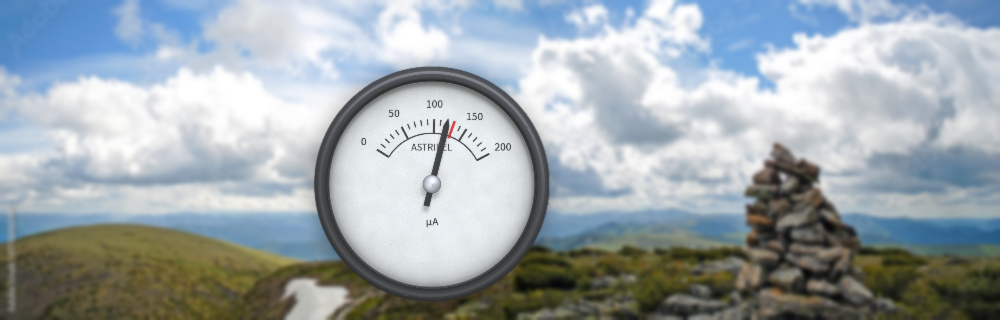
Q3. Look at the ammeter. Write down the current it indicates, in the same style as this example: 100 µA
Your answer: 120 µA
